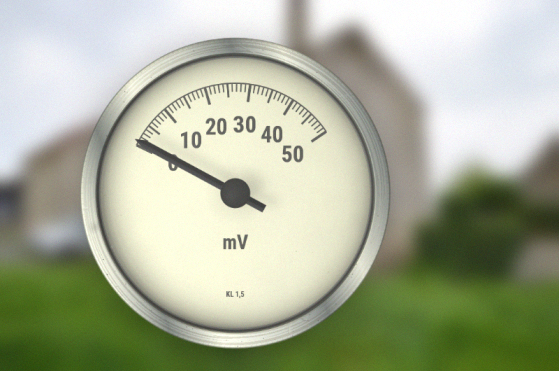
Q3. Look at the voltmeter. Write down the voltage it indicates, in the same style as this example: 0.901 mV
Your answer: 1 mV
